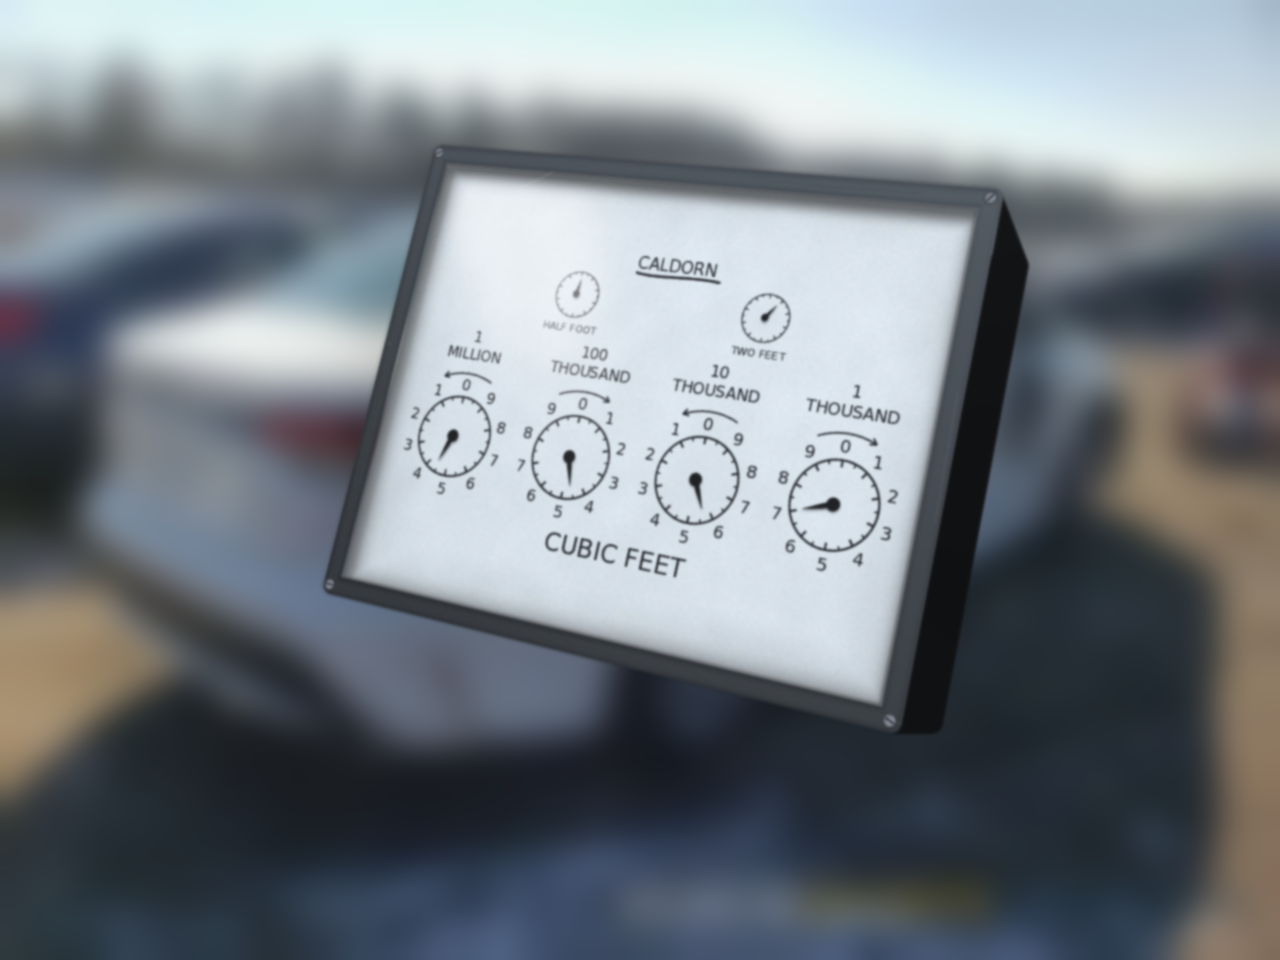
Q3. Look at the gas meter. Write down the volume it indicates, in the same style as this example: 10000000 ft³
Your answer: 445700 ft³
